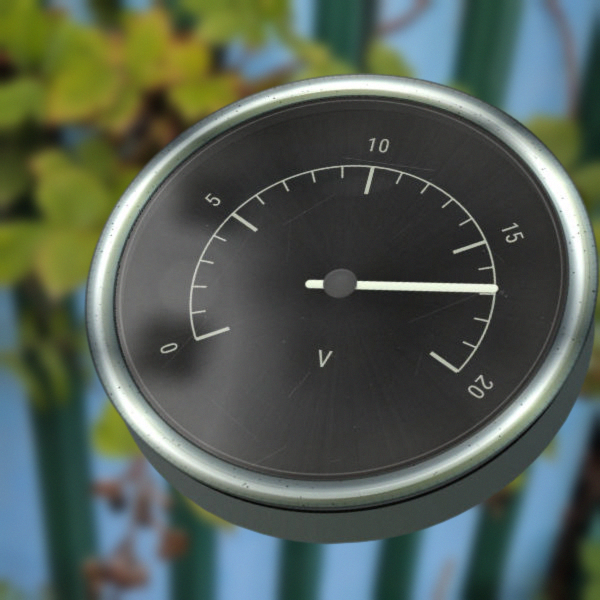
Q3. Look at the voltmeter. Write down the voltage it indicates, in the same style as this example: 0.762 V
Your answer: 17 V
